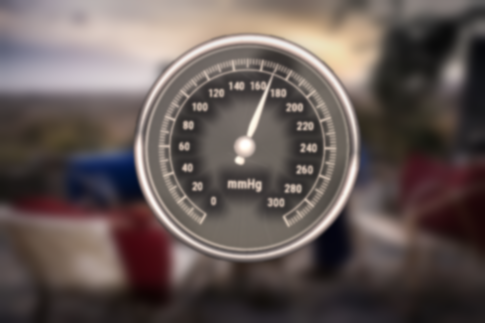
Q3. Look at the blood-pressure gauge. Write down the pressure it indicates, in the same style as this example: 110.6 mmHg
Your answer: 170 mmHg
